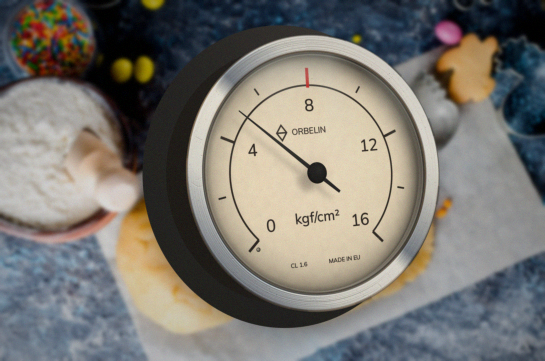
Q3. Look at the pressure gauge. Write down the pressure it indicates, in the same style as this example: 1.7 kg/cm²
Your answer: 5 kg/cm²
